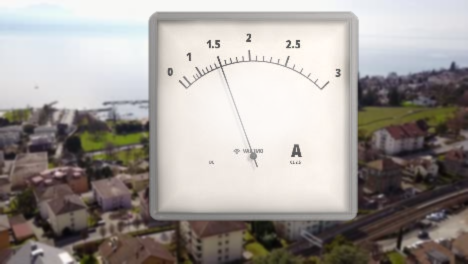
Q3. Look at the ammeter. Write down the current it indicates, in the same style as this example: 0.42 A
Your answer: 1.5 A
